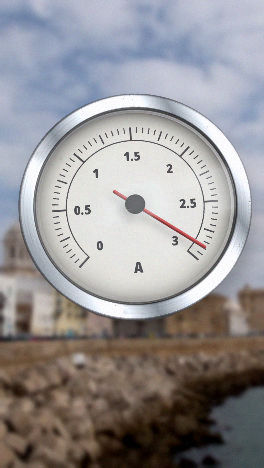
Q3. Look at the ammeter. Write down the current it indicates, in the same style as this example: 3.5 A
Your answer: 2.9 A
